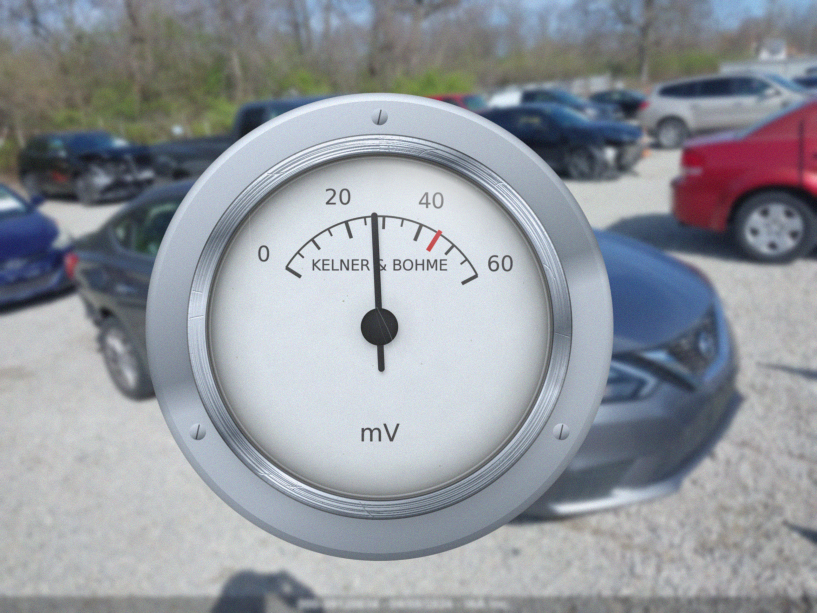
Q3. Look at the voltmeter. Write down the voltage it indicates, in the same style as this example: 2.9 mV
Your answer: 27.5 mV
